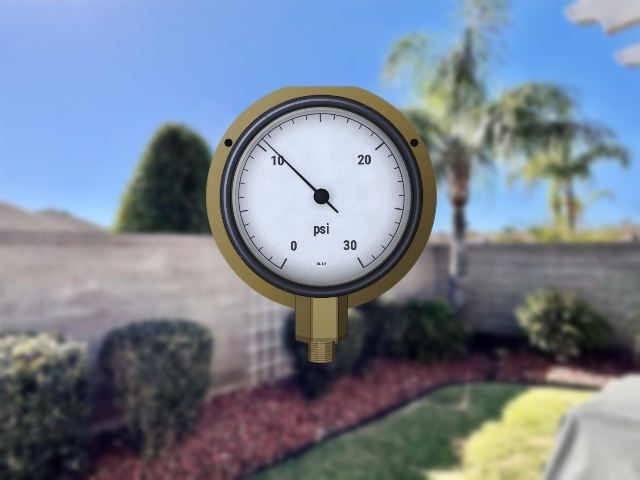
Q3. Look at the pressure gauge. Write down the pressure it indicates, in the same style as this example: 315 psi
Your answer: 10.5 psi
